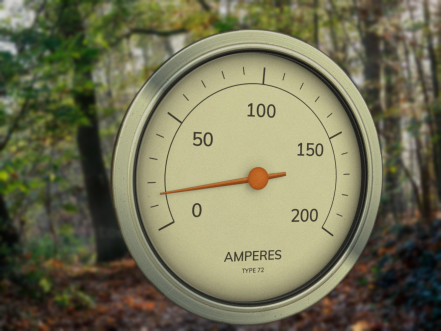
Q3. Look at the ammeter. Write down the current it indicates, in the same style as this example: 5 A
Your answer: 15 A
